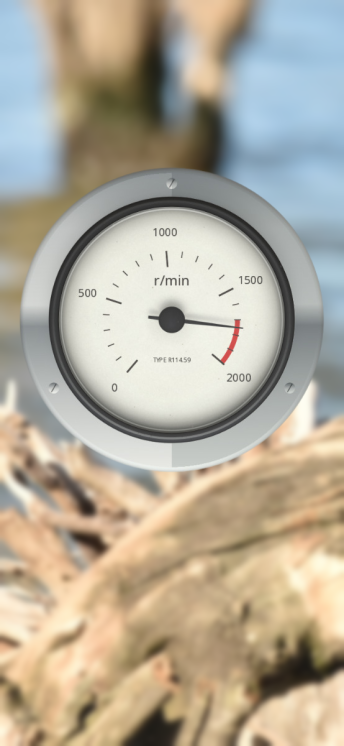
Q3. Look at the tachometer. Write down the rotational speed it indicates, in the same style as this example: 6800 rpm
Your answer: 1750 rpm
